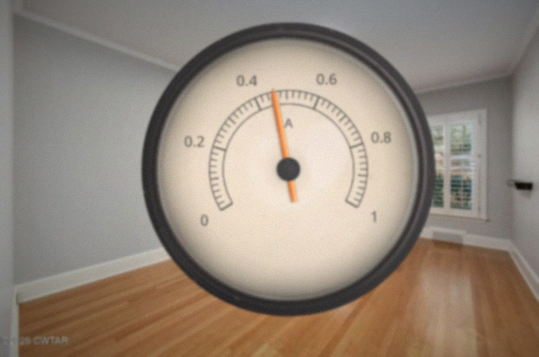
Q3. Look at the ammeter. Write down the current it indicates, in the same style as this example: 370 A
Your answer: 0.46 A
